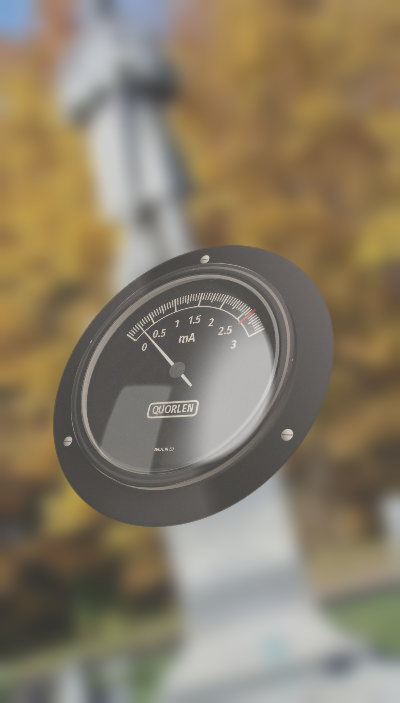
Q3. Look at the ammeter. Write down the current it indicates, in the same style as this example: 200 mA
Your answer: 0.25 mA
